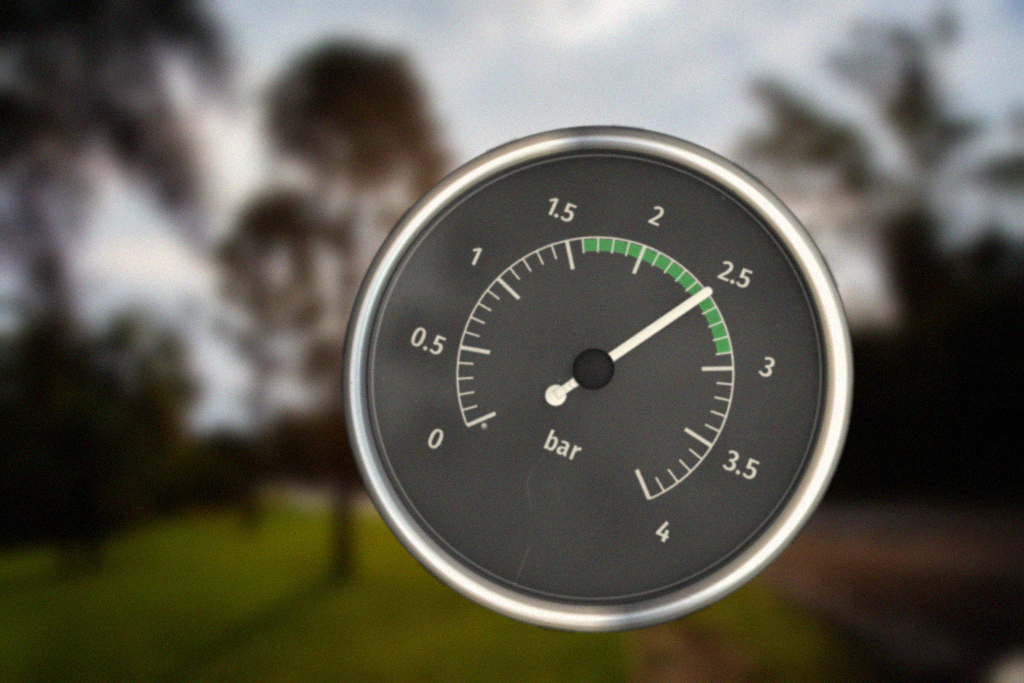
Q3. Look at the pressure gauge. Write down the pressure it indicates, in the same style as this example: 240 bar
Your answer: 2.5 bar
